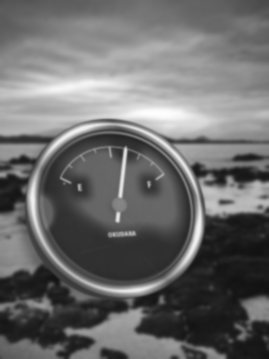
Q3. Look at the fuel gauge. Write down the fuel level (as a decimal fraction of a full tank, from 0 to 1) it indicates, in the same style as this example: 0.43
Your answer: 0.625
